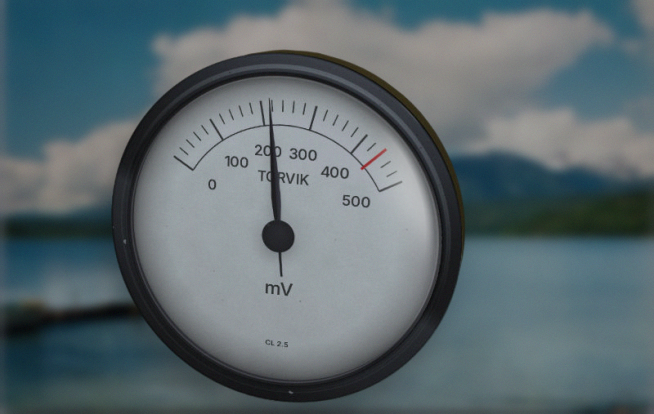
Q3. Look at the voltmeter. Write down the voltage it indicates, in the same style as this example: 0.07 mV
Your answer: 220 mV
